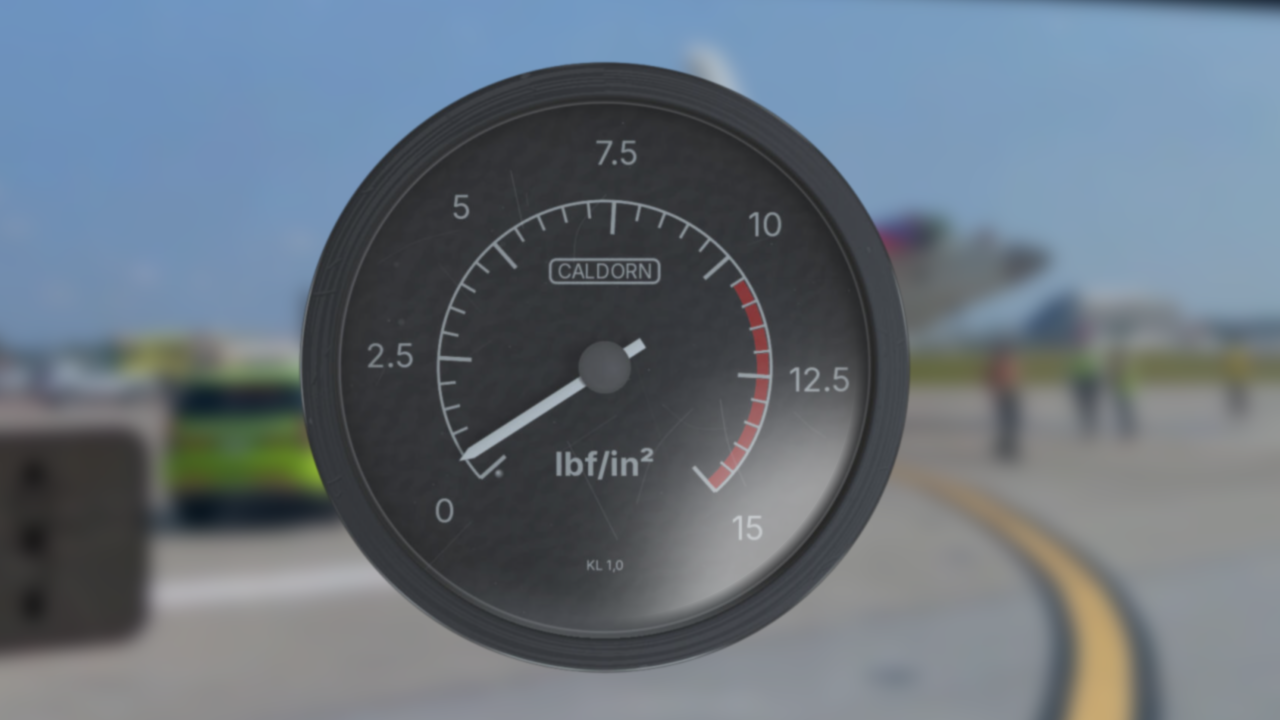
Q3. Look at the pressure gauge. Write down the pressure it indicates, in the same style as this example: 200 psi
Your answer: 0.5 psi
